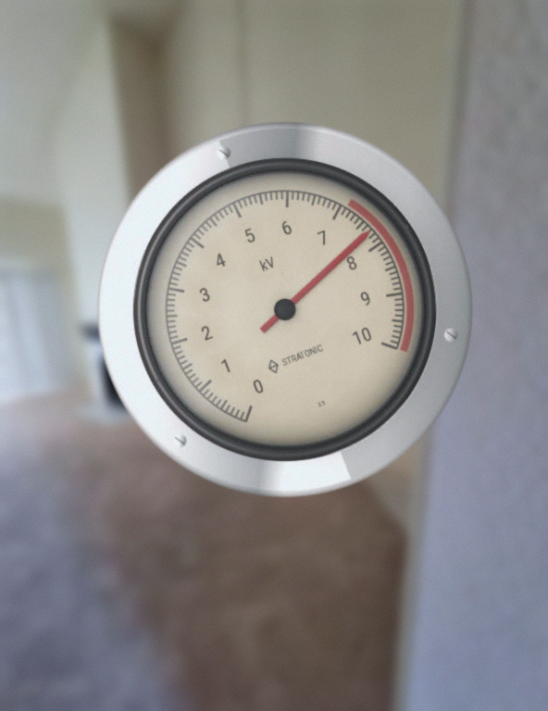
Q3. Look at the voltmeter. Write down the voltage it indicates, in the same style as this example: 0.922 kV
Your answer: 7.7 kV
